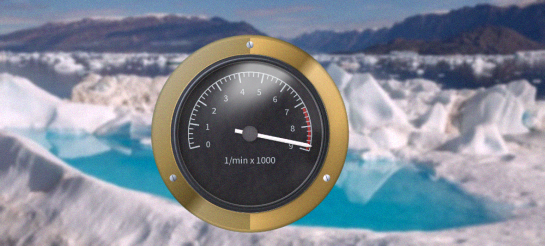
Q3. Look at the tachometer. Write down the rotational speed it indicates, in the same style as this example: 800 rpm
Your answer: 8800 rpm
